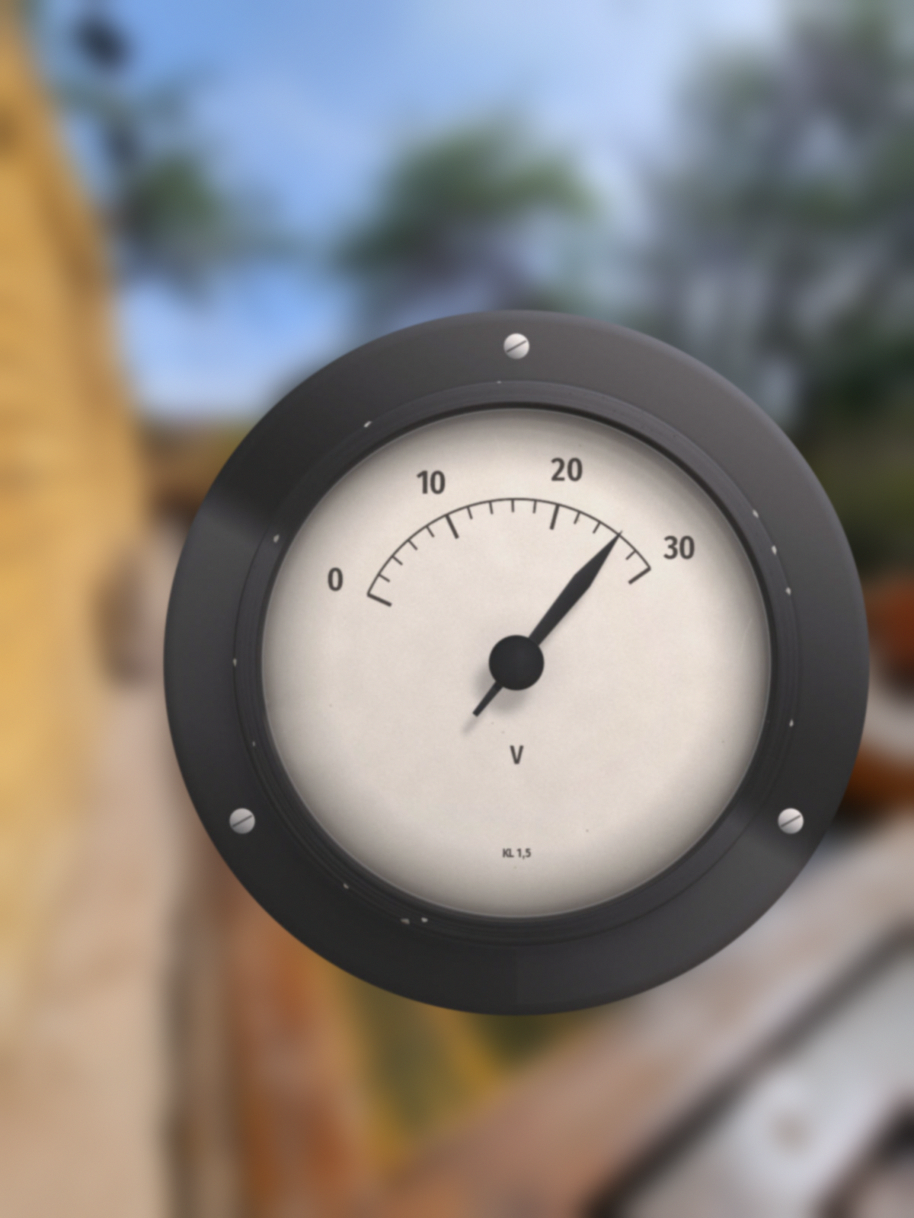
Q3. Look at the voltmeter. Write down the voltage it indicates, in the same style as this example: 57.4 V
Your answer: 26 V
